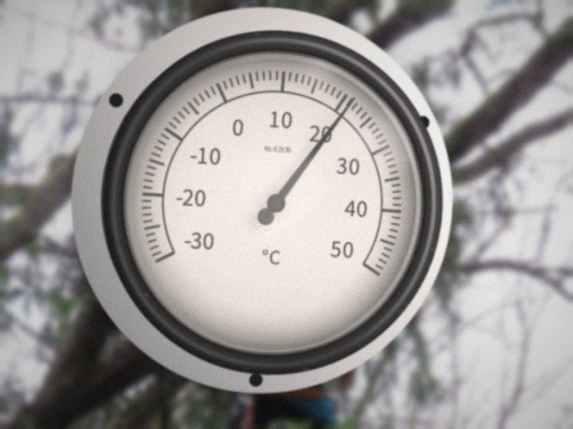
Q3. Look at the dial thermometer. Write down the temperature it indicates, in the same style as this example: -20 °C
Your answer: 21 °C
